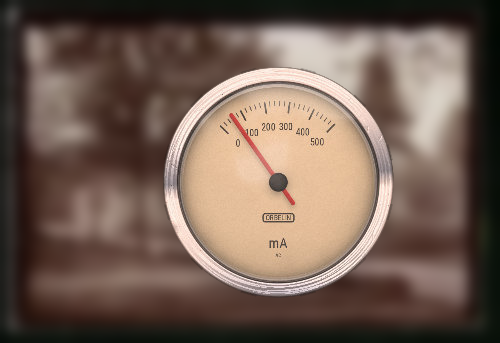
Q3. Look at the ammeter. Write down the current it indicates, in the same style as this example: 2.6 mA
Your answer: 60 mA
